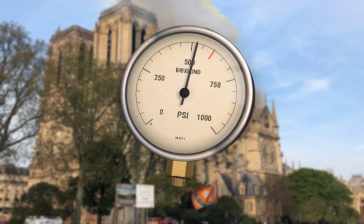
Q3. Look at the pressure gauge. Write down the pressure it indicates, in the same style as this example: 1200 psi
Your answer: 525 psi
